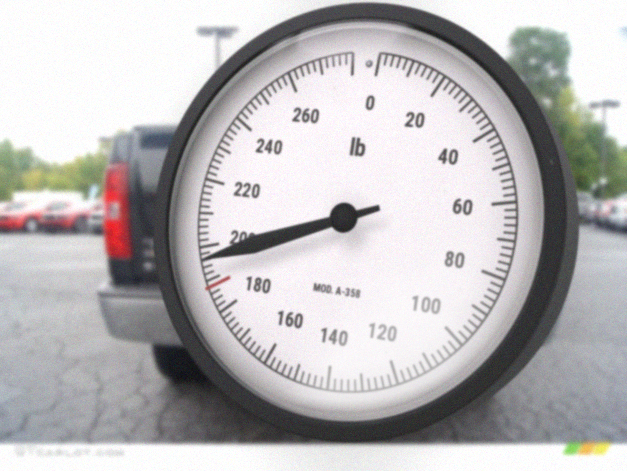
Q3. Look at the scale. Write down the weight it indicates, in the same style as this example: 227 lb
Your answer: 196 lb
